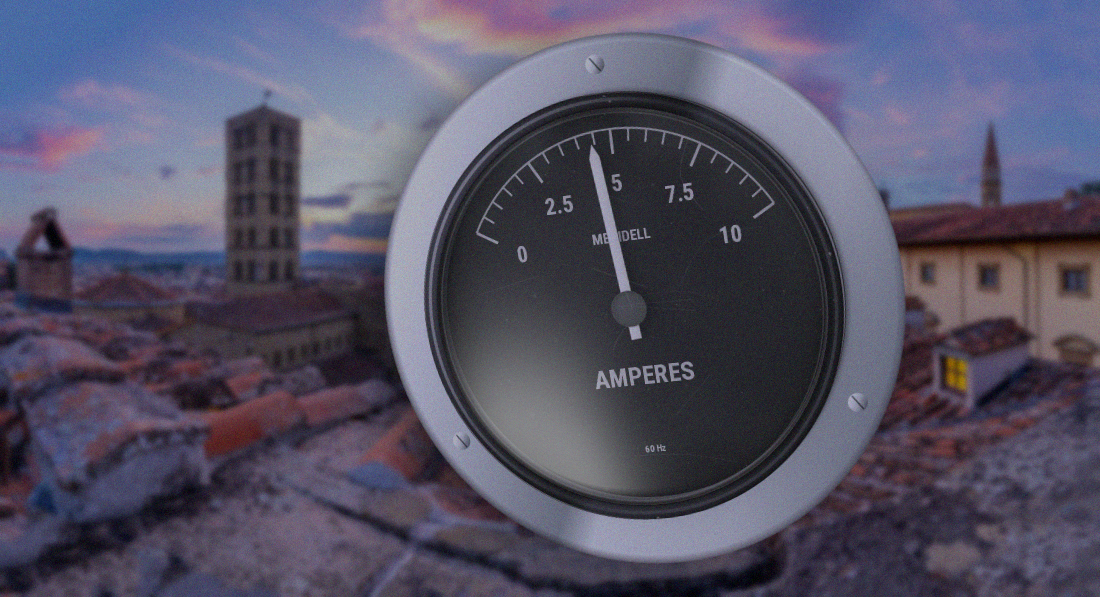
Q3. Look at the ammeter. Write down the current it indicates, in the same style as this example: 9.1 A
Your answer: 4.5 A
